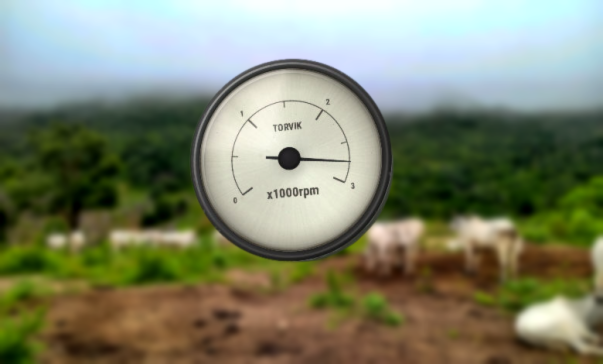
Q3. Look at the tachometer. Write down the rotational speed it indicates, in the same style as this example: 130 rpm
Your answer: 2750 rpm
